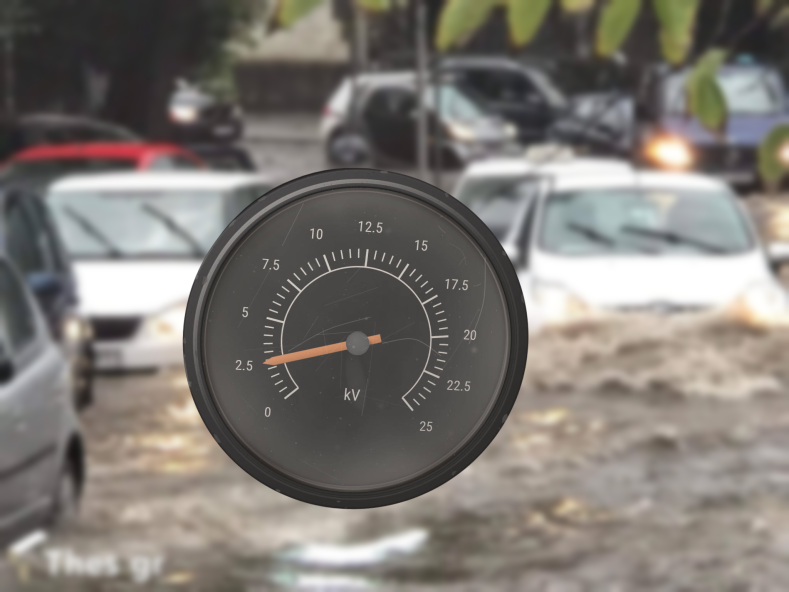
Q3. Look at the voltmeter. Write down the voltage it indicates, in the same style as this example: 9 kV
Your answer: 2.5 kV
